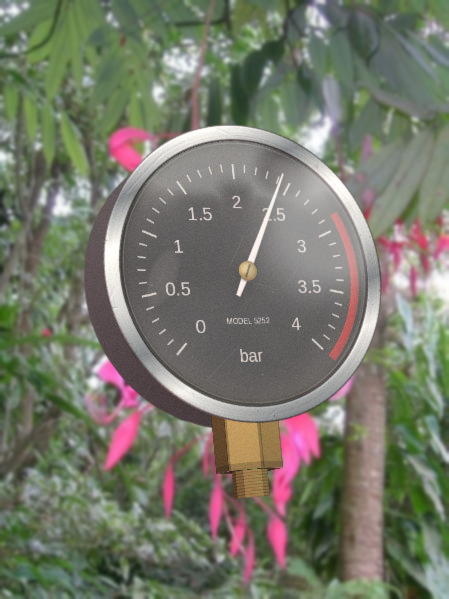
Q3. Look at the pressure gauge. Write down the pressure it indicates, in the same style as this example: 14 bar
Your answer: 2.4 bar
